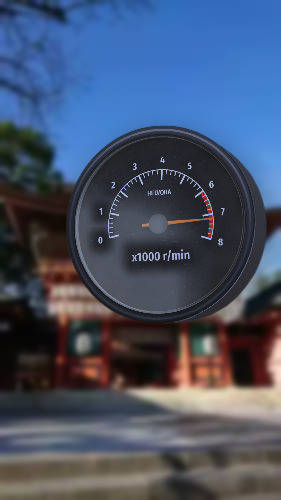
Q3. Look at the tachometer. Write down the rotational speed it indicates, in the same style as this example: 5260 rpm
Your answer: 7200 rpm
